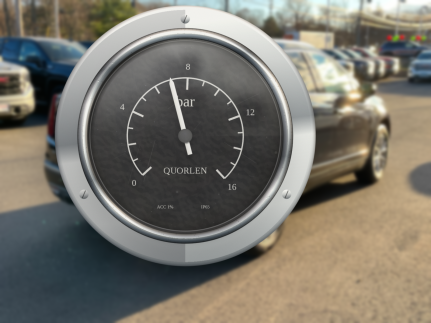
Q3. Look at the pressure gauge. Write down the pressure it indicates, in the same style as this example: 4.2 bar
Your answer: 7 bar
